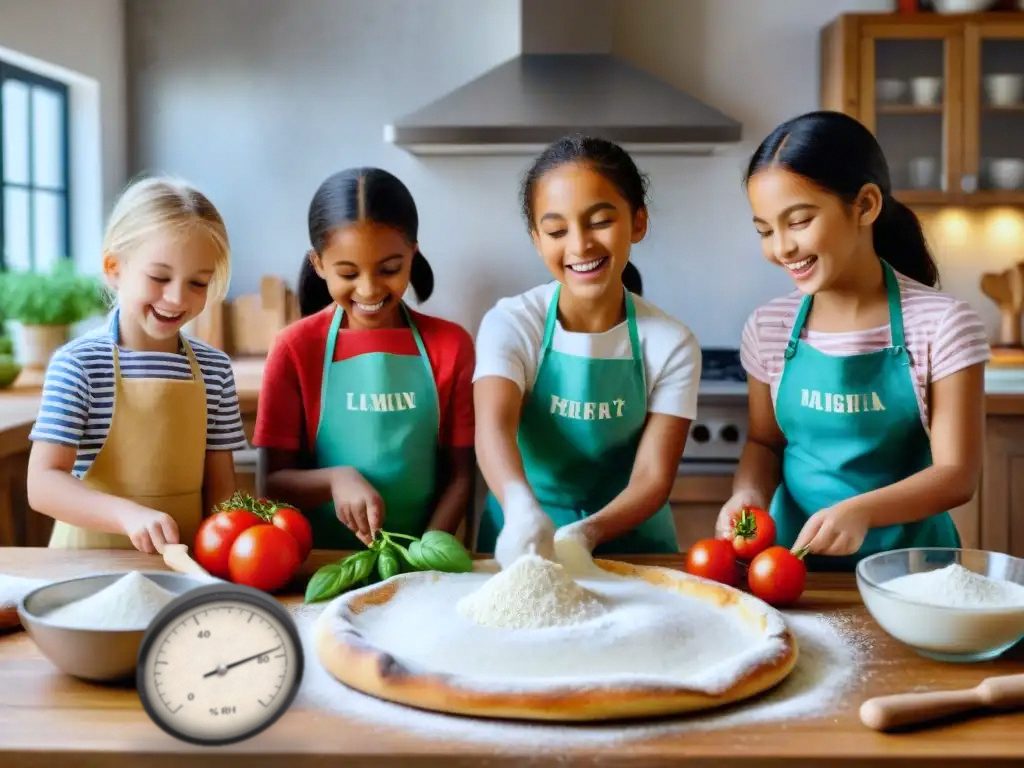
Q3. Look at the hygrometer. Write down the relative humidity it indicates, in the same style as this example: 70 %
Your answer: 76 %
